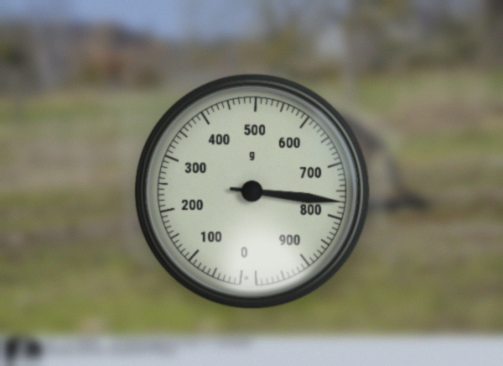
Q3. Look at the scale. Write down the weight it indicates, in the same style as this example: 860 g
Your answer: 770 g
